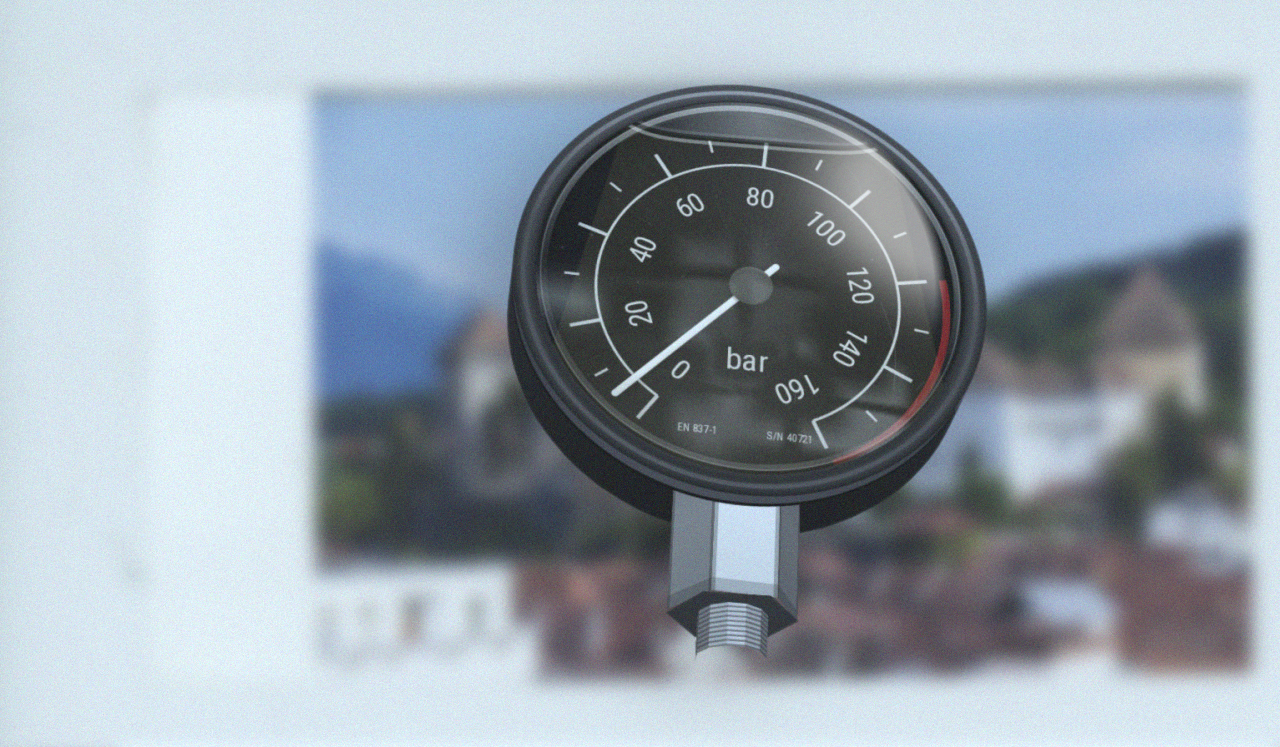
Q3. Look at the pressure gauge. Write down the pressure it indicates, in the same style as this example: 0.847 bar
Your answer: 5 bar
